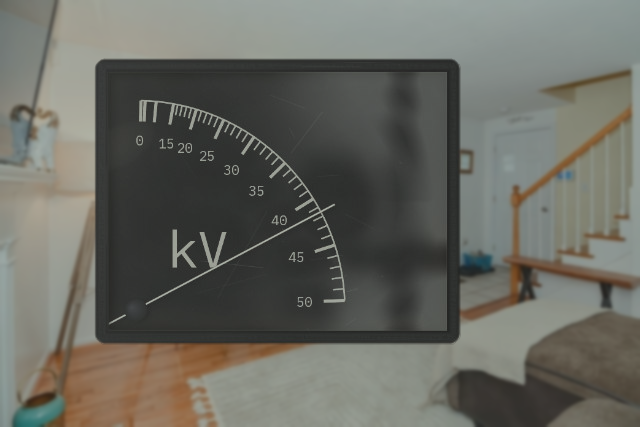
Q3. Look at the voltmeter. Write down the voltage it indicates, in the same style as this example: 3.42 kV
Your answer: 41.5 kV
